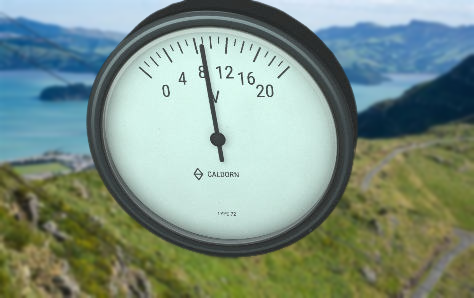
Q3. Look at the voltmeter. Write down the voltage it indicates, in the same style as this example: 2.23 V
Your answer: 9 V
